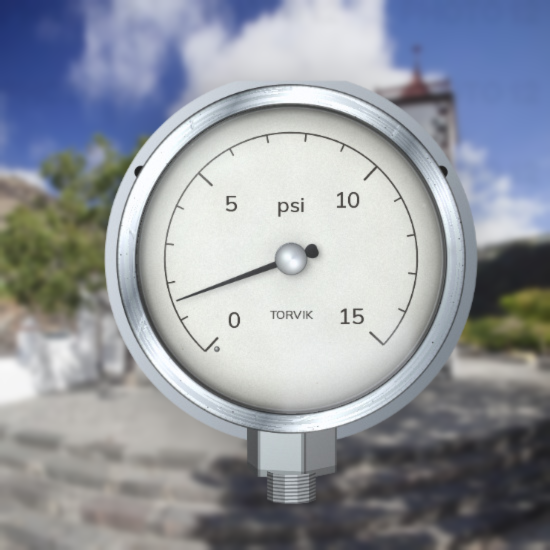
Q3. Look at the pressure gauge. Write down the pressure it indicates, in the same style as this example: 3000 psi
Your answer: 1.5 psi
